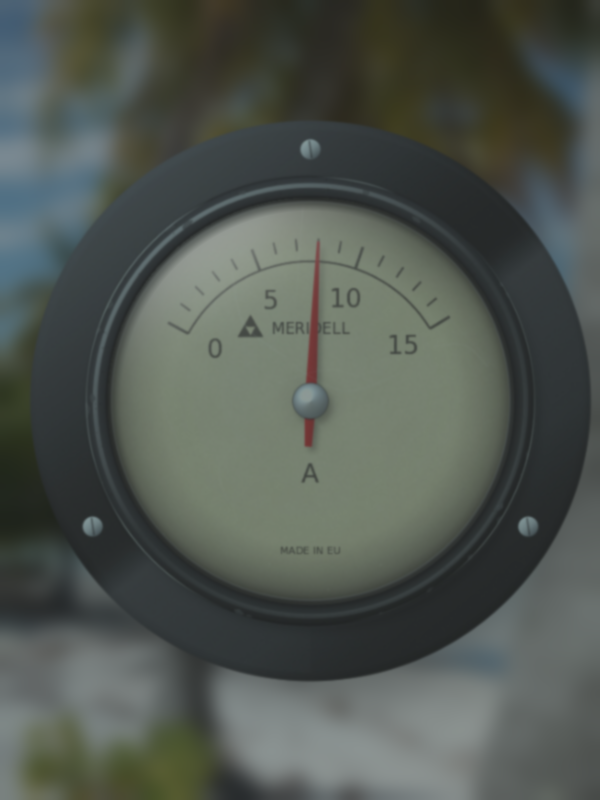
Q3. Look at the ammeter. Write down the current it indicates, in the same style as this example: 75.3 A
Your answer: 8 A
